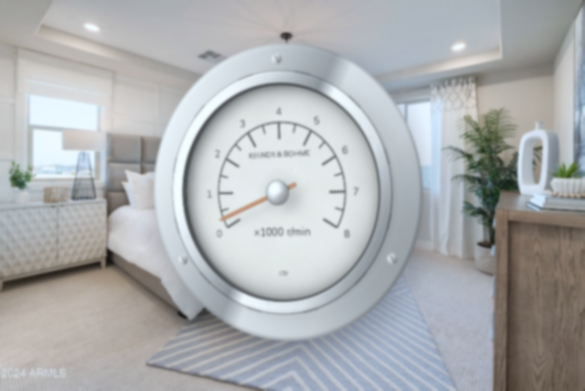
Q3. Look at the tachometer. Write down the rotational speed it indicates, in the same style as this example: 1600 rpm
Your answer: 250 rpm
